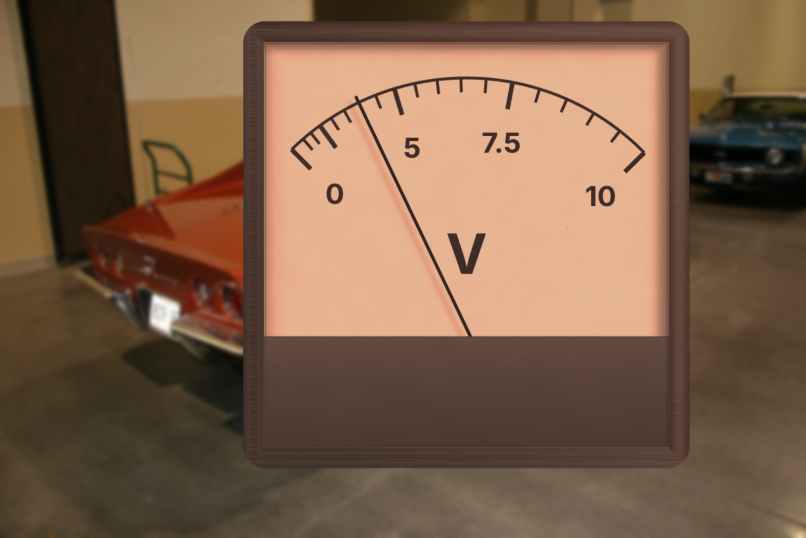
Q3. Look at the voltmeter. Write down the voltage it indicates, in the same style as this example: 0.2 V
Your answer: 4 V
